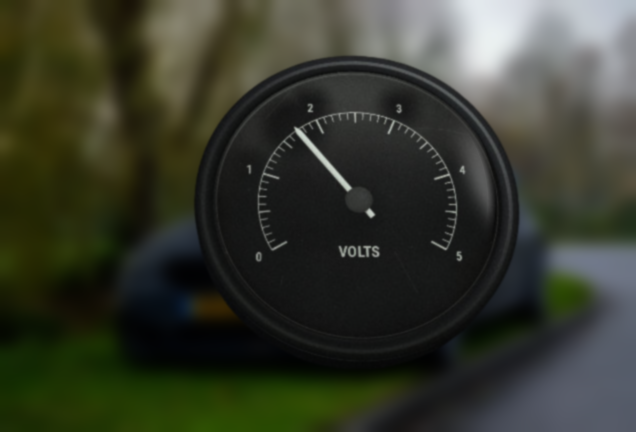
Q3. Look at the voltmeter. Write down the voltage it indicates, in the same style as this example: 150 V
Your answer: 1.7 V
